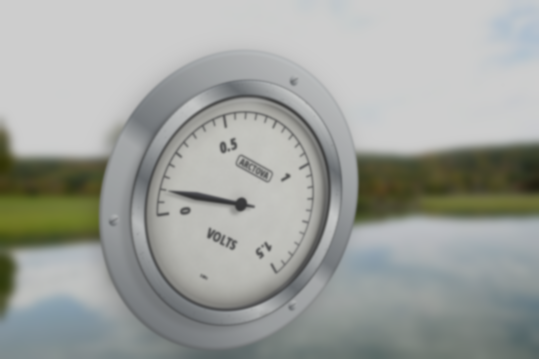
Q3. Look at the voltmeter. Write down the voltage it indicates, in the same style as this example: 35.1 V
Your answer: 0.1 V
